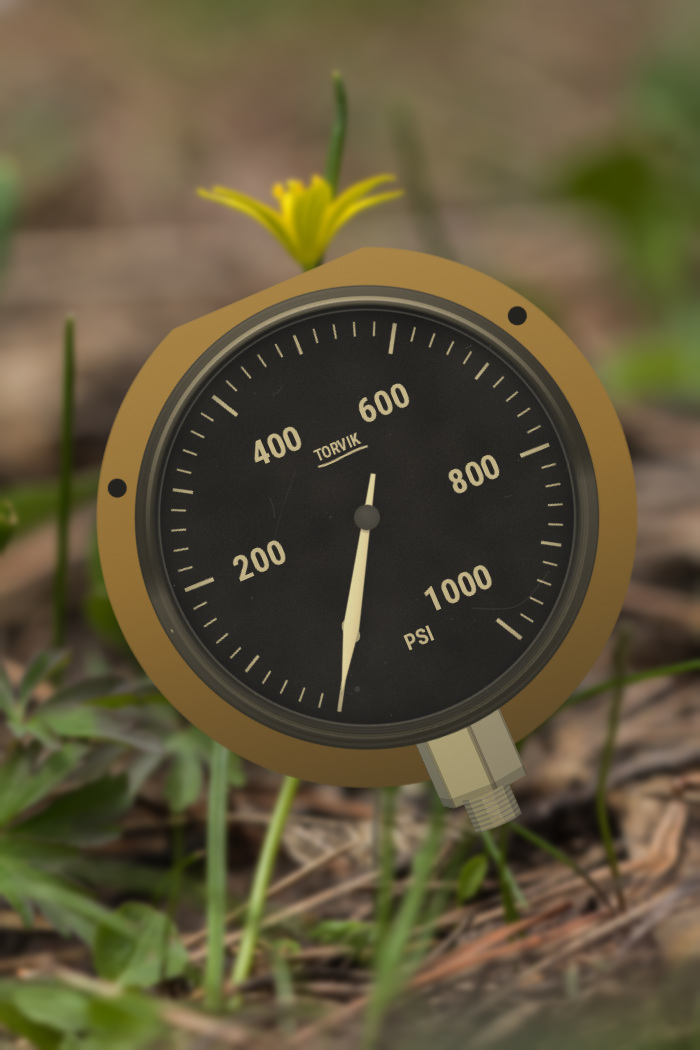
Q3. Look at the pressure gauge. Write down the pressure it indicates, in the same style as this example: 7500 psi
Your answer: 0 psi
